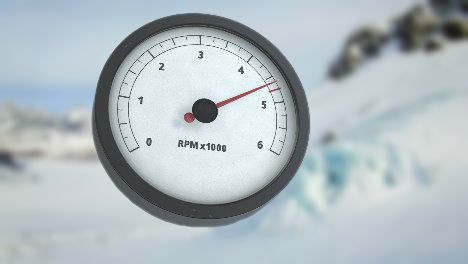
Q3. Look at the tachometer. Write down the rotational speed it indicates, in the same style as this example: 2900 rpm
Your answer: 4625 rpm
